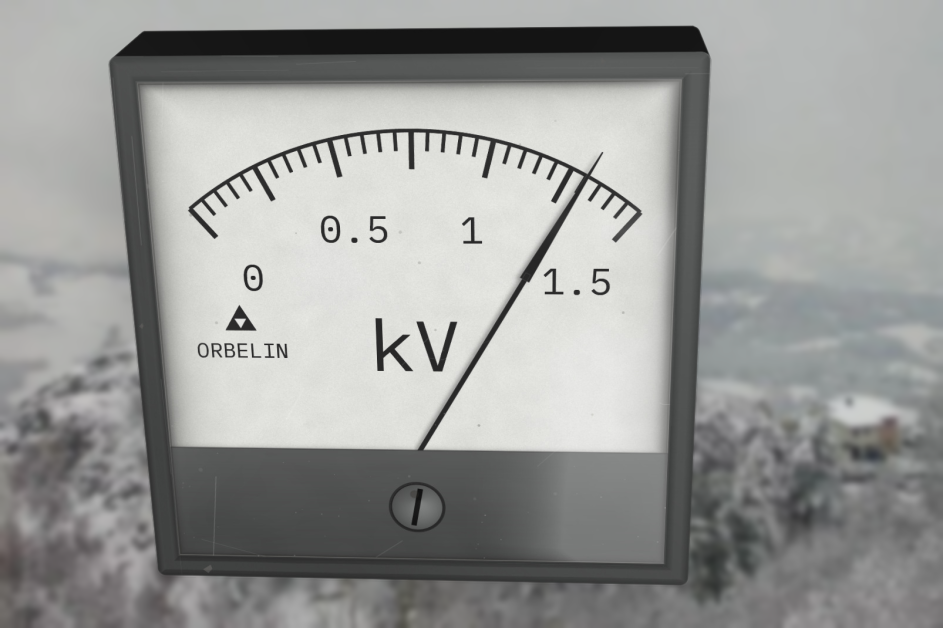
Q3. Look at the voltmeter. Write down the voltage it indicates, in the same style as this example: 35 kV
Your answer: 1.3 kV
